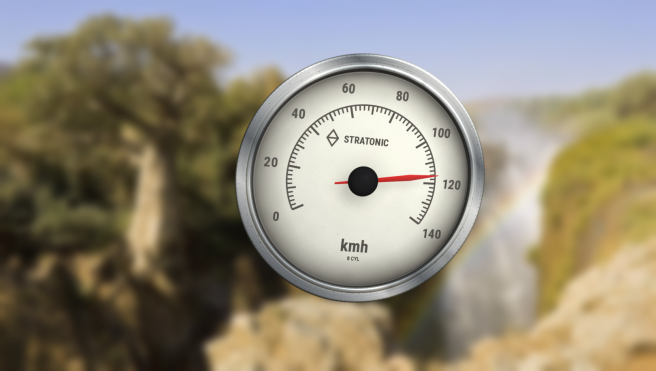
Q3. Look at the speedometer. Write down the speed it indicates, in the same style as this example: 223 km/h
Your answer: 116 km/h
